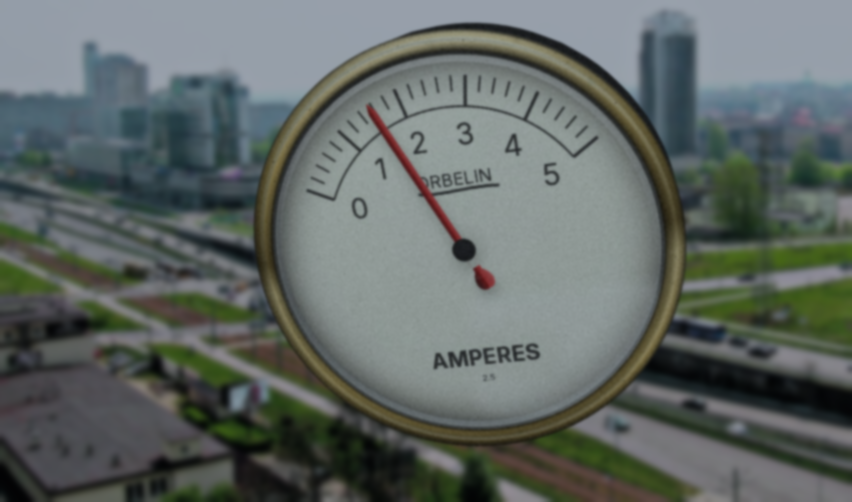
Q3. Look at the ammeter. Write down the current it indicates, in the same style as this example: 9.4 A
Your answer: 1.6 A
